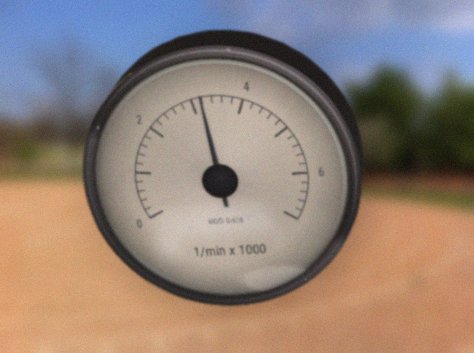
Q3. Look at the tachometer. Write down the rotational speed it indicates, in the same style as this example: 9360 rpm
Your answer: 3200 rpm
